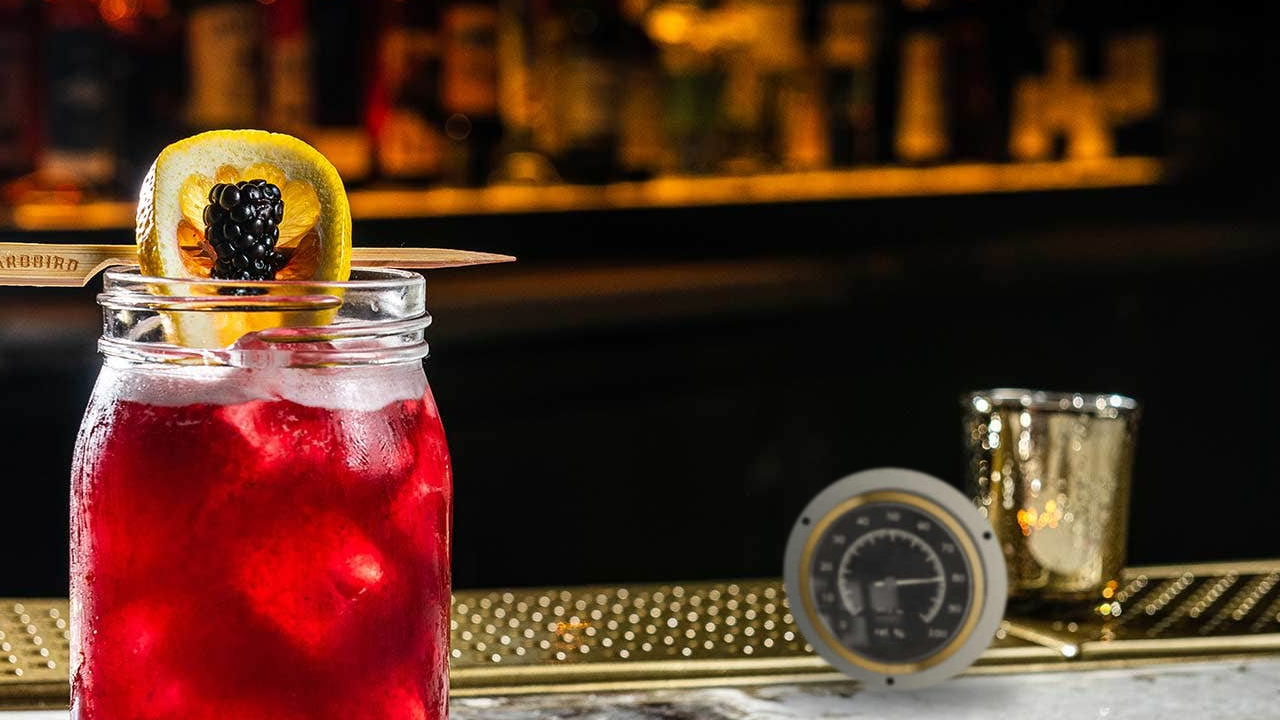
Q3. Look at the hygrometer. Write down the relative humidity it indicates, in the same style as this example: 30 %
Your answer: 80 %
